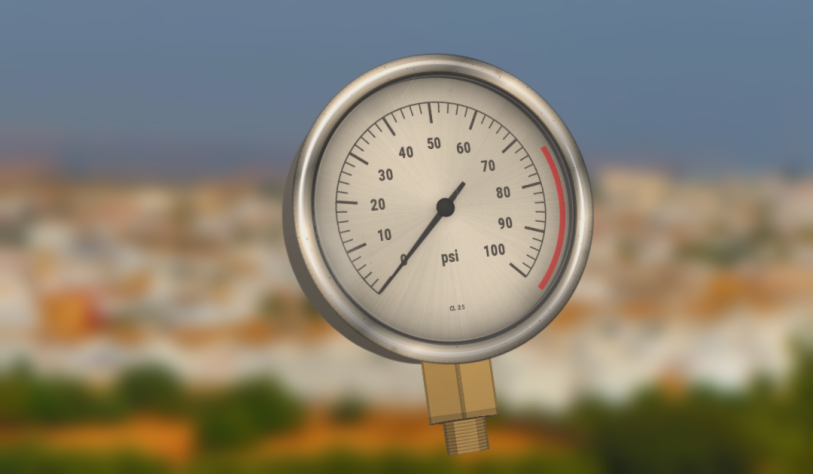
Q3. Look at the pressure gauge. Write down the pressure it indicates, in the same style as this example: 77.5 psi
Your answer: 0 psi
